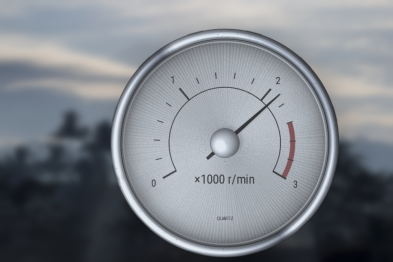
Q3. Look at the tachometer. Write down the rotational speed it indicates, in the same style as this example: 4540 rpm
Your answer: 2100 rpm
